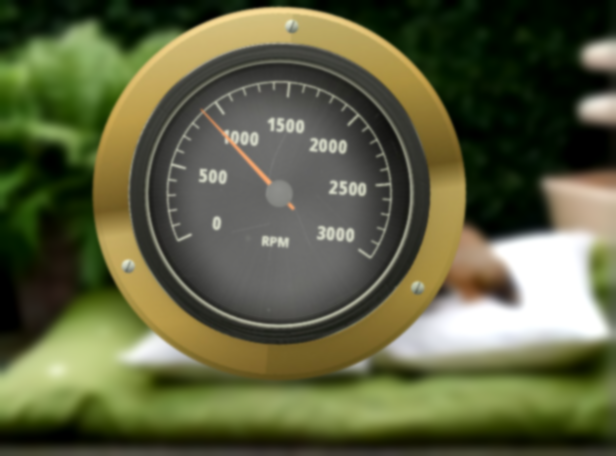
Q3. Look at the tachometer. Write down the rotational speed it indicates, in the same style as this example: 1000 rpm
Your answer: 900 rpm
